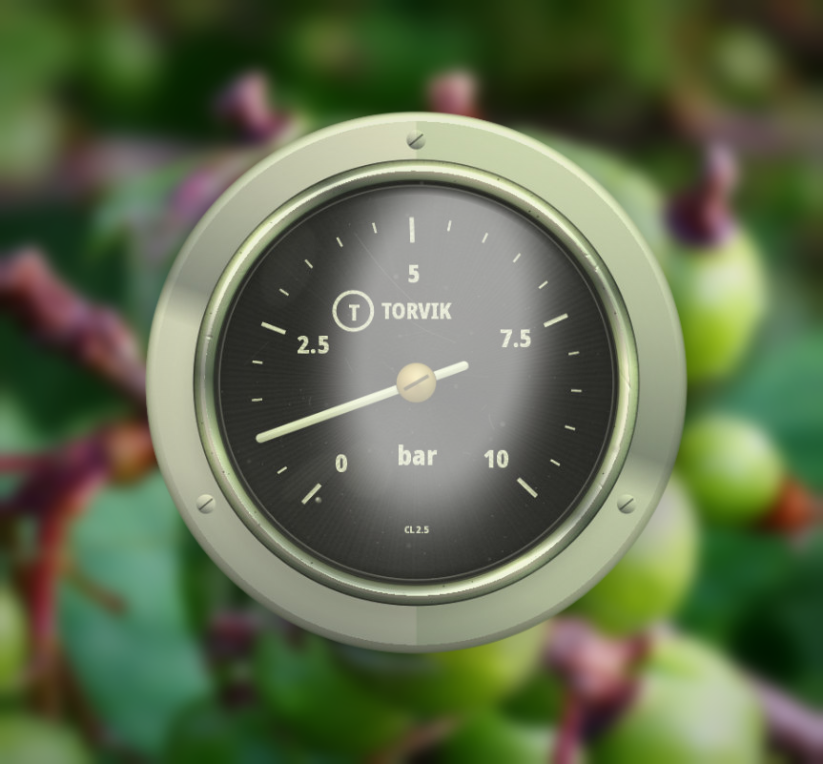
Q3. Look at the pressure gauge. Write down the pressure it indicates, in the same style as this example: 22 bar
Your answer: 1 bar
